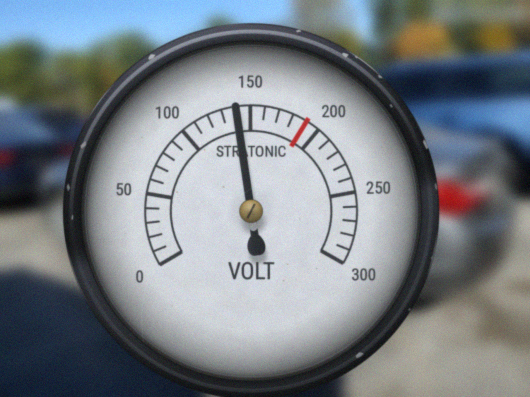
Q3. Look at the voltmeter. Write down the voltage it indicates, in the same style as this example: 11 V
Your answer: 140 V
